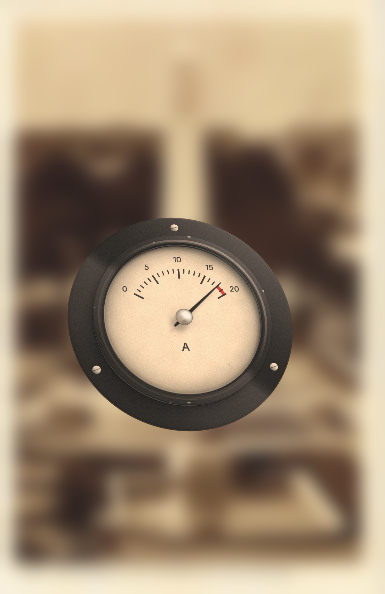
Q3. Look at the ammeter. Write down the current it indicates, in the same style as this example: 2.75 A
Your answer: 18 A
